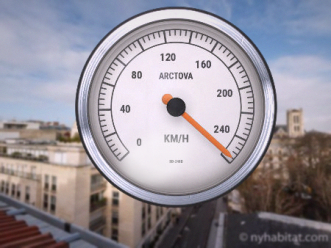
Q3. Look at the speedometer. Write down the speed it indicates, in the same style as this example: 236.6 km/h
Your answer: 256 km/h
